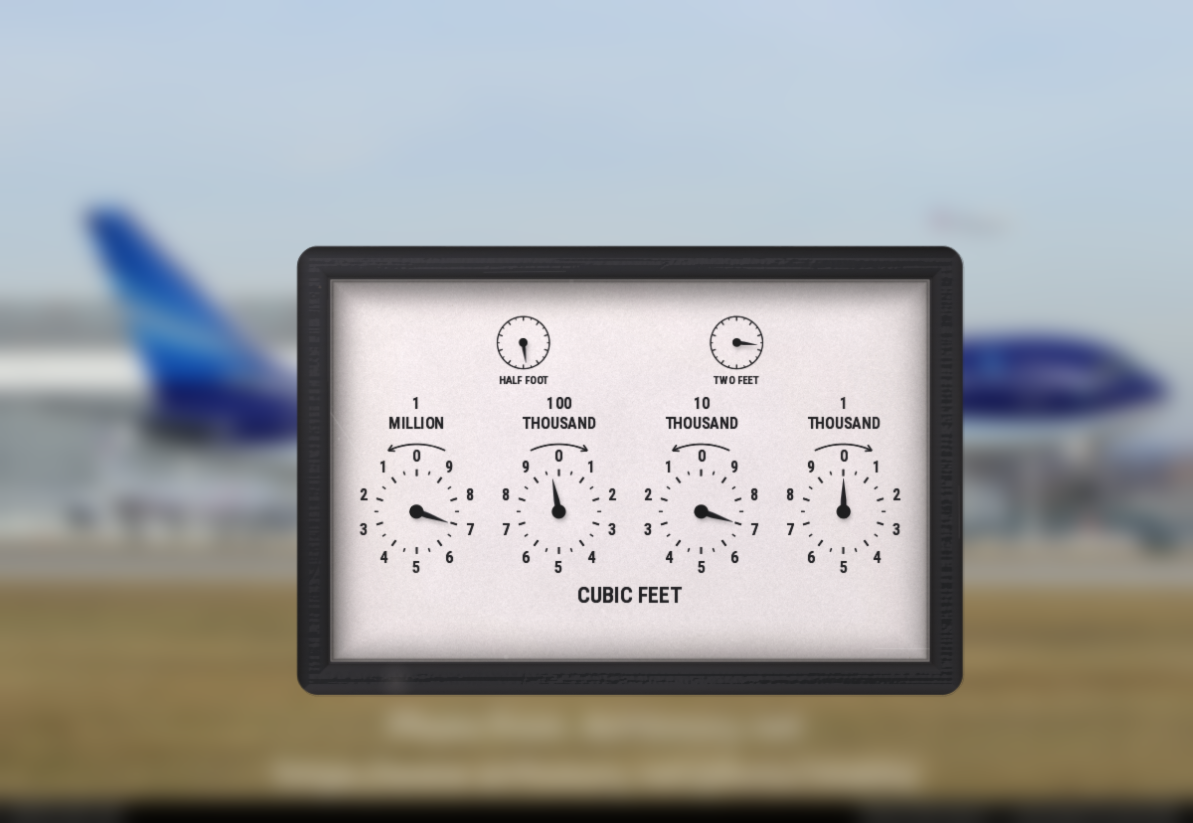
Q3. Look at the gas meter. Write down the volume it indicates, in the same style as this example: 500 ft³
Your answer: 697000 ft³
